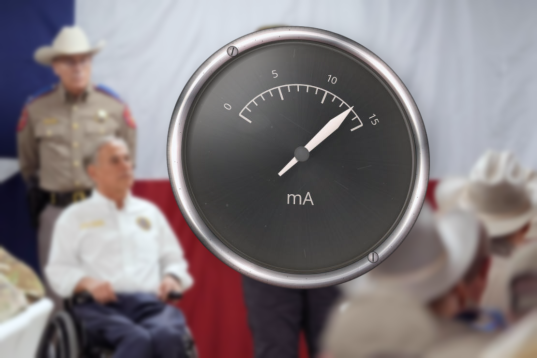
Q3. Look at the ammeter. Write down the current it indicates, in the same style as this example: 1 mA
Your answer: 13 mA
